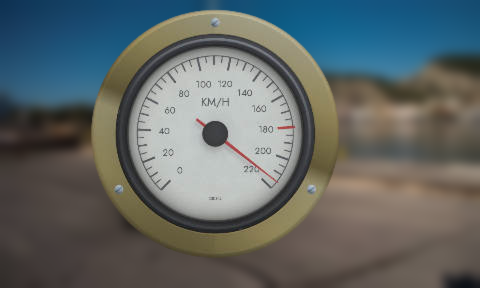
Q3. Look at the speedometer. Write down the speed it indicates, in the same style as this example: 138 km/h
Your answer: 215 km/h
